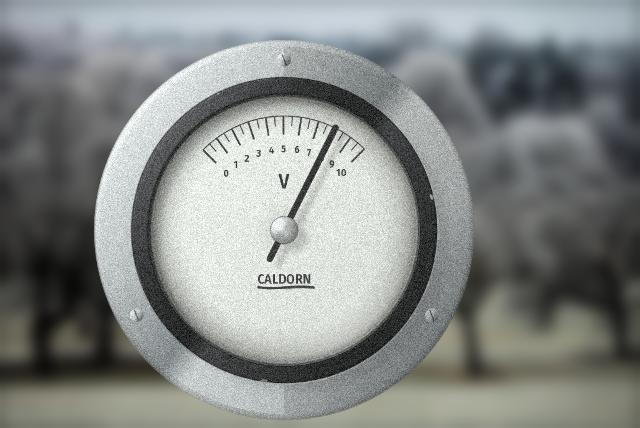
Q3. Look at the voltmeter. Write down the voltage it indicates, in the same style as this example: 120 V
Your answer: 8 V
